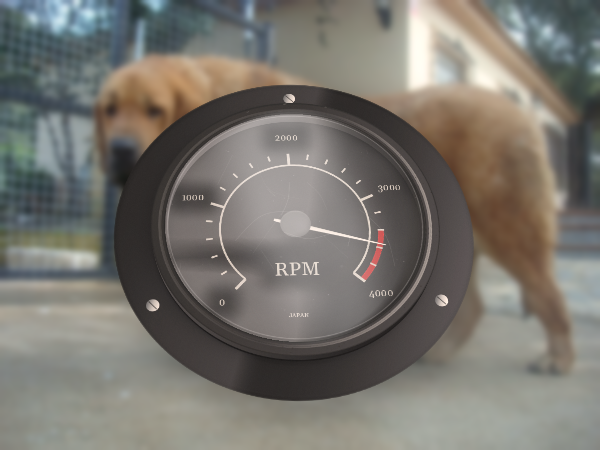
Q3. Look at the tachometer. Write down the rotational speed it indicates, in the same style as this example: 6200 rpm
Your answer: 3600 rpm
